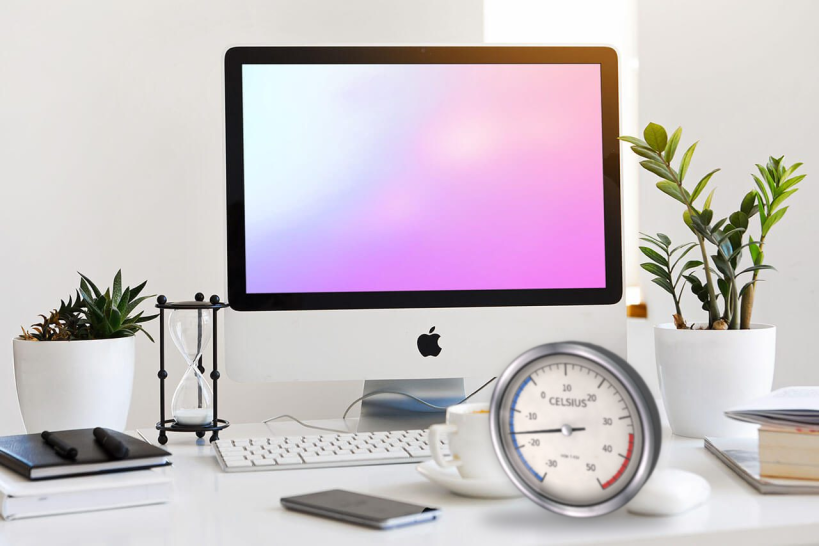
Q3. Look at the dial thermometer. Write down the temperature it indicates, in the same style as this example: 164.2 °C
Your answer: -16 °C
